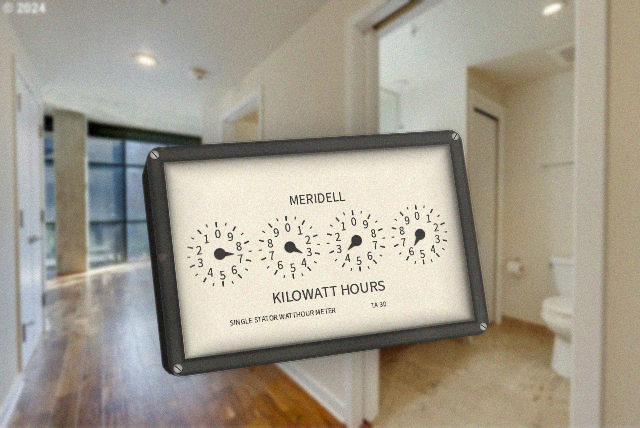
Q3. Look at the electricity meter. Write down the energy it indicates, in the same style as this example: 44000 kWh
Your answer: 7336 kWh
